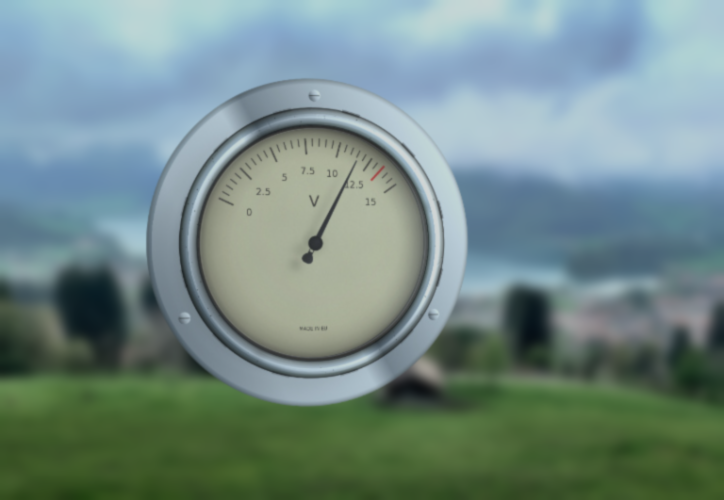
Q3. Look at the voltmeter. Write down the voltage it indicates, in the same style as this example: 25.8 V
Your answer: 11.5 V
